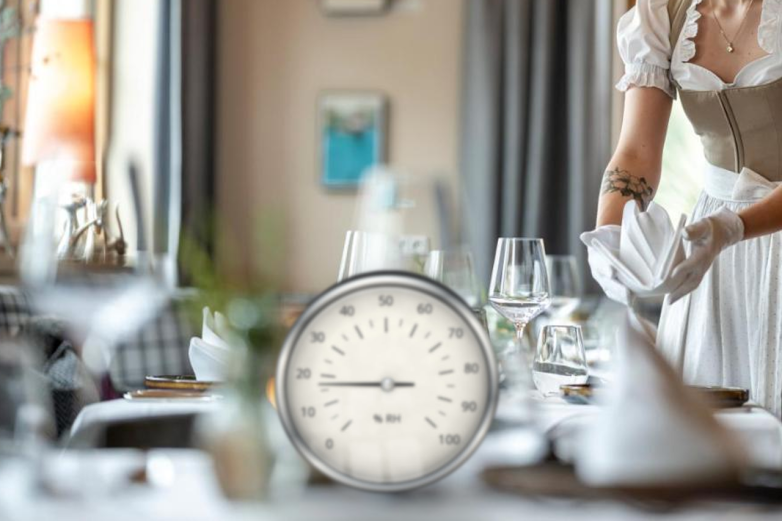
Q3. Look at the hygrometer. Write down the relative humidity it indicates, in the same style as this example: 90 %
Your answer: 17.5 %
